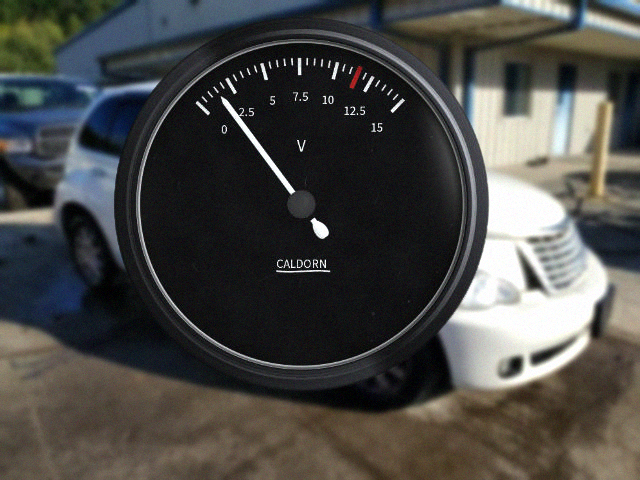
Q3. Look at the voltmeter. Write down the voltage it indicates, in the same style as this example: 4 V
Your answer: 1.5 V
